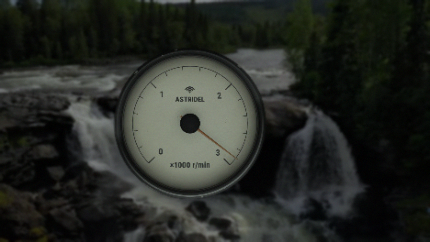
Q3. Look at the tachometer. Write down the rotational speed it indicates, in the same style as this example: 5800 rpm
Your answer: 2900 rpm
